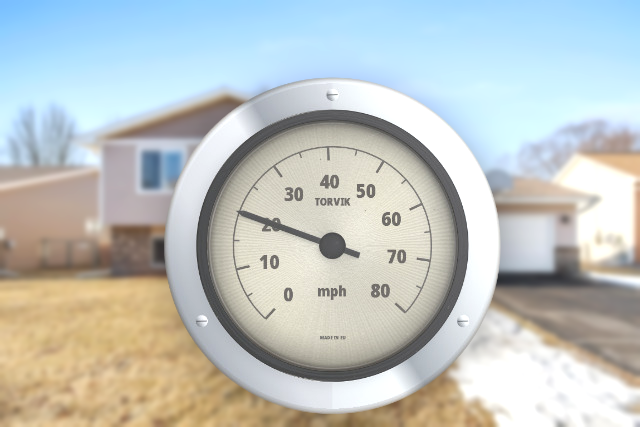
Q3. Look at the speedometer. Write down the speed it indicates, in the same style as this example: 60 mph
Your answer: 20 mph
